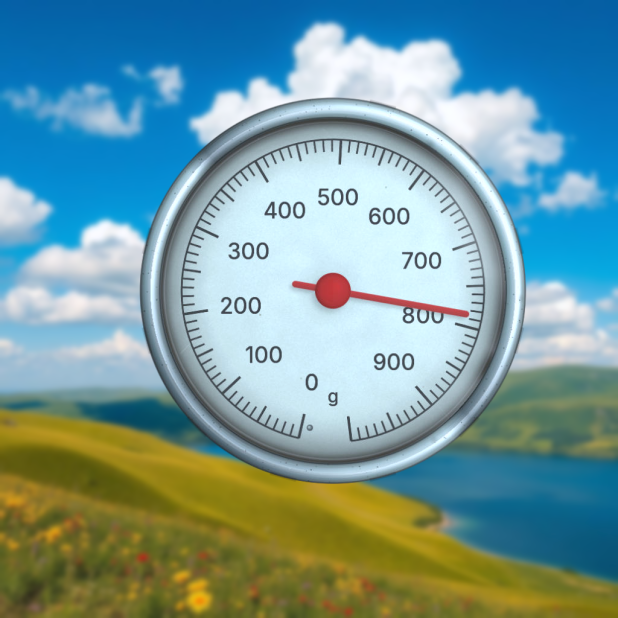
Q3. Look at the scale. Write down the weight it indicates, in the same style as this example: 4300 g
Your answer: 785 g
